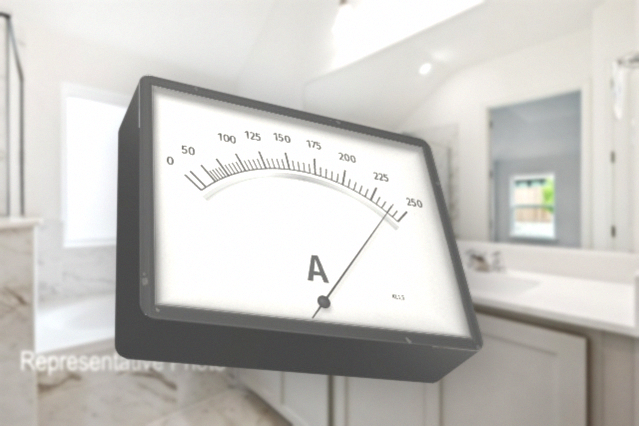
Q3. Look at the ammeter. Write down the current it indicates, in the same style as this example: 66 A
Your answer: 240 A
